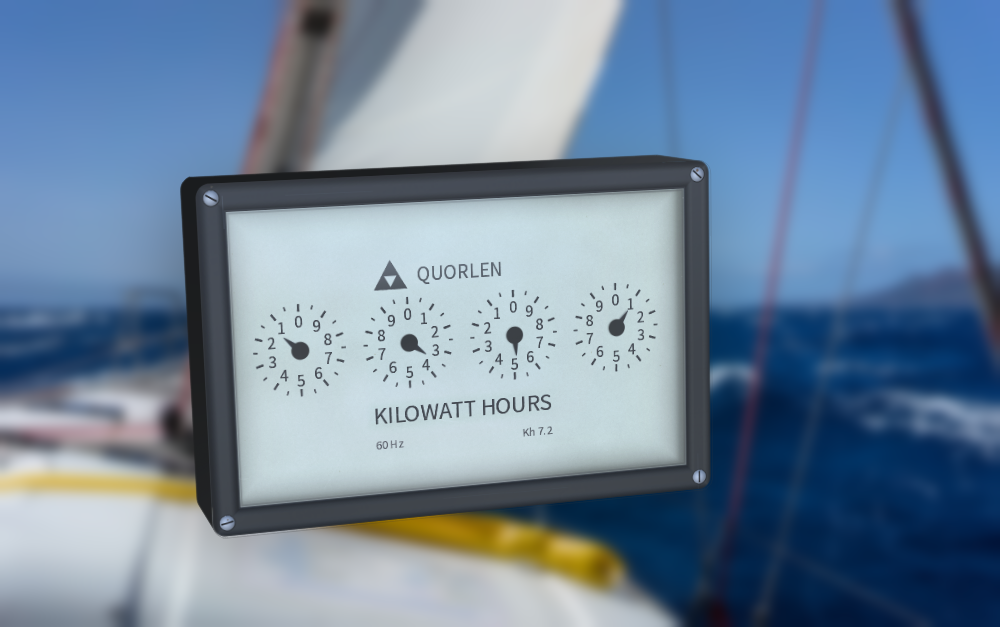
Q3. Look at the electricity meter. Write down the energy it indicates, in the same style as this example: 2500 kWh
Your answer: 1351 kWh
